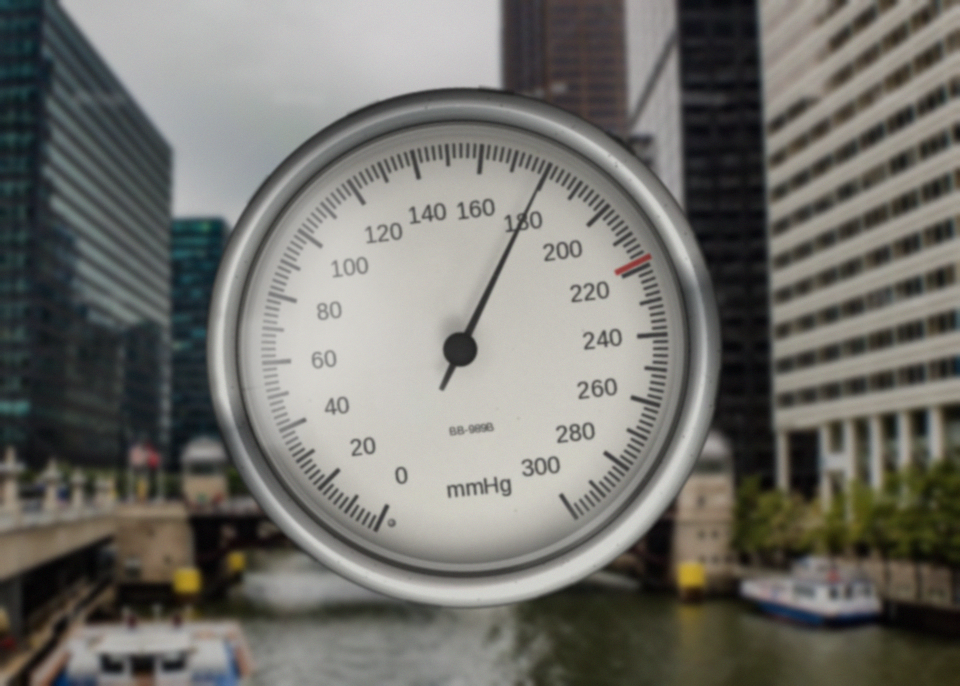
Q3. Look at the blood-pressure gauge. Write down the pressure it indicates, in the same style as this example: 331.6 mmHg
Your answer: 180 mmHg
